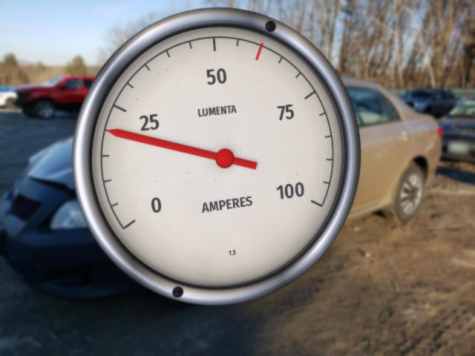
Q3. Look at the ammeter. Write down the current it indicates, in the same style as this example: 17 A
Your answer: 20 A
